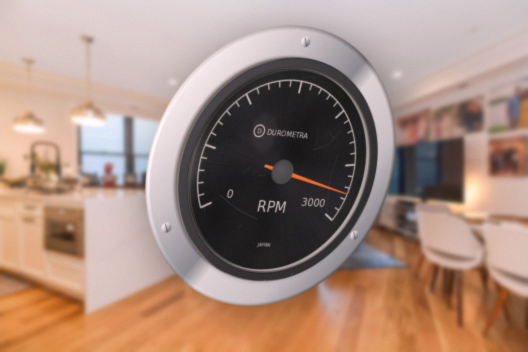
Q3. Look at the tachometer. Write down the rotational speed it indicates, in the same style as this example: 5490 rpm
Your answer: 2750 rpm
